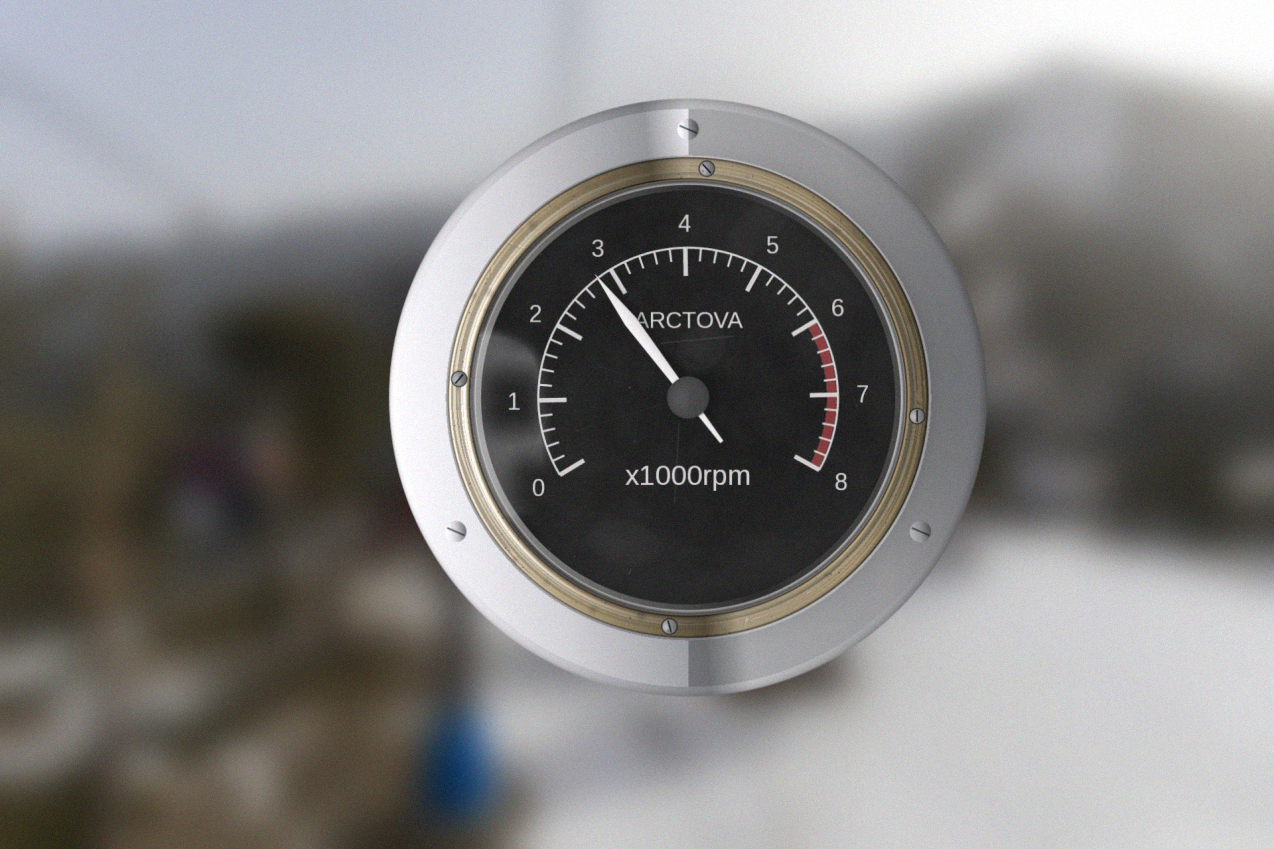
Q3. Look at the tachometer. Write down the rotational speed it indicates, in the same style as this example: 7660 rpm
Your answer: 2800 rpm
